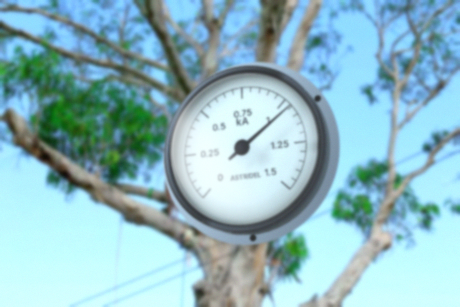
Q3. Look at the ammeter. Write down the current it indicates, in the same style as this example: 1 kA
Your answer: 1.05 kA
